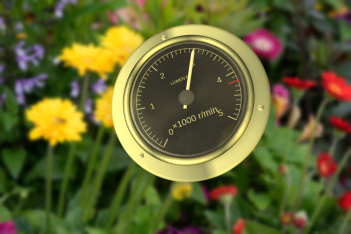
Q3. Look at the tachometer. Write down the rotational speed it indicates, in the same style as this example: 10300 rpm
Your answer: 3000 rpm
